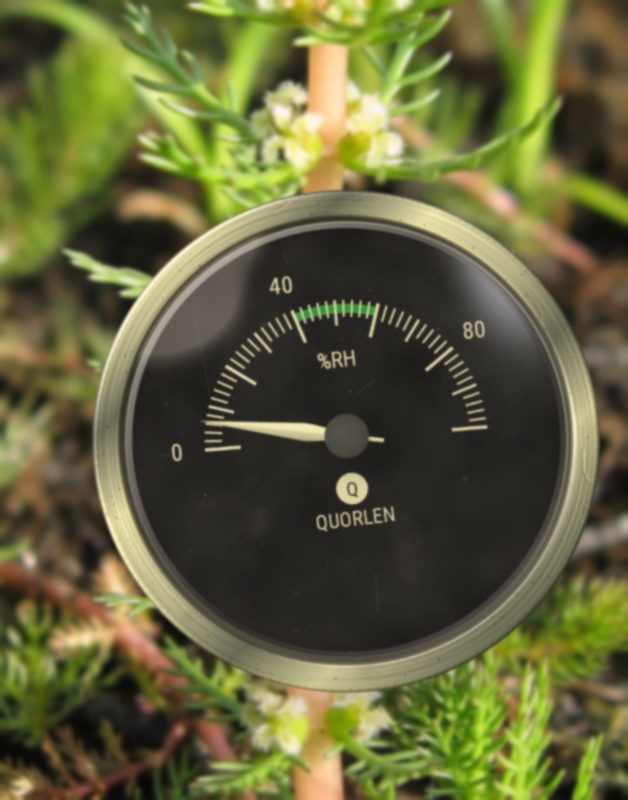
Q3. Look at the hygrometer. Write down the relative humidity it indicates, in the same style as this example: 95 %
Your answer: 6 %
